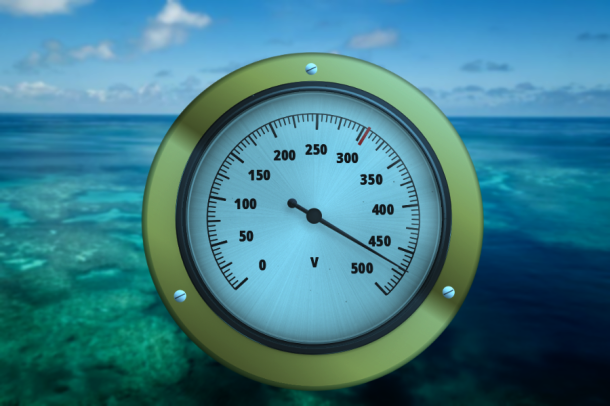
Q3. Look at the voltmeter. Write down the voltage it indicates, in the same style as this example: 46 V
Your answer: 470 V
